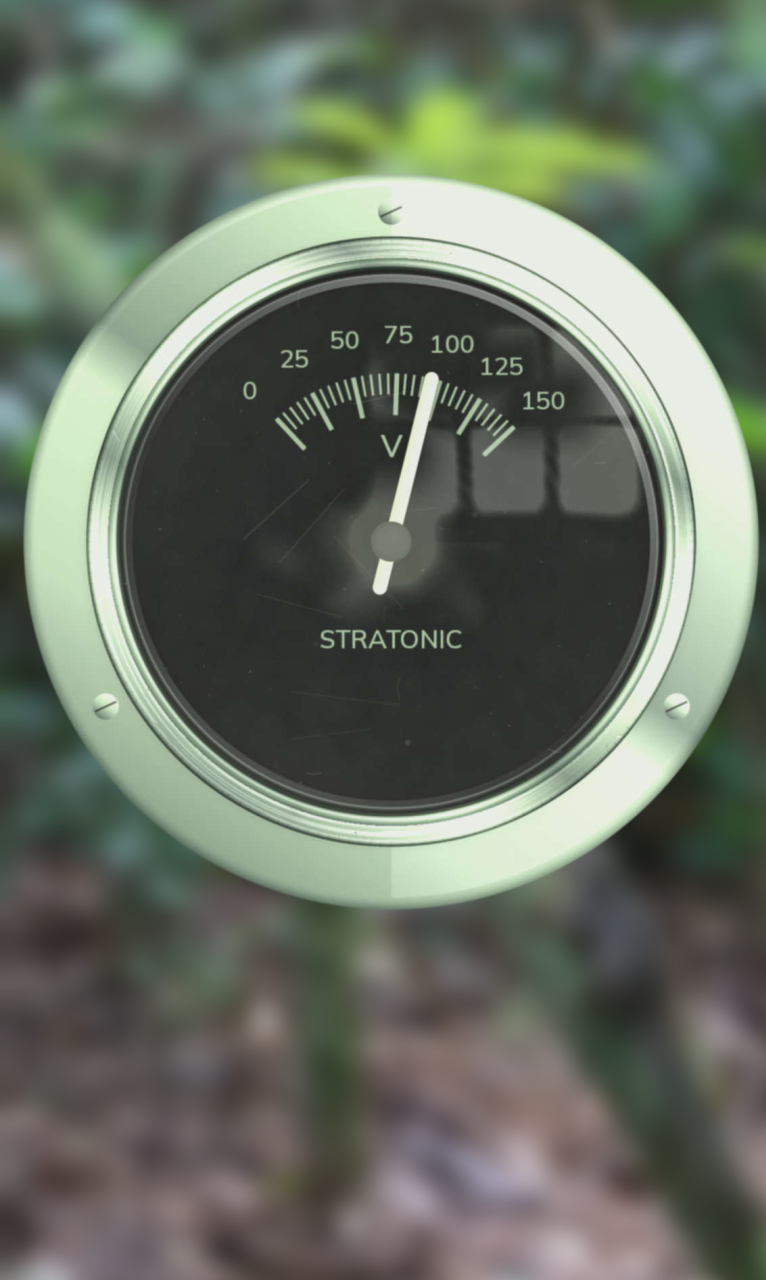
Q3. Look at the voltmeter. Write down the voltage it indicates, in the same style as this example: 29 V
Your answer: 95 V
